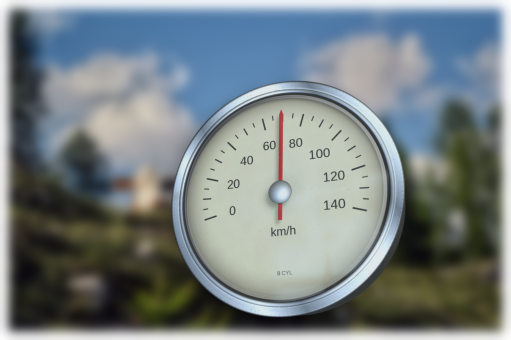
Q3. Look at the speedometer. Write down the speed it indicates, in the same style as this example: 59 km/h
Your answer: 70 km/h
